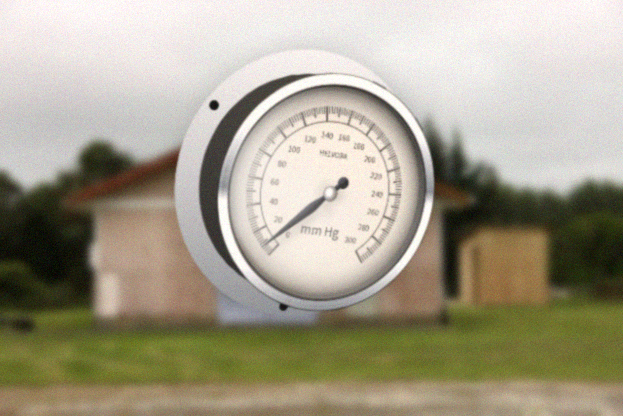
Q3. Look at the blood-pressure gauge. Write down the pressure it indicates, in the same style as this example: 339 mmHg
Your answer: 10 mmHg
